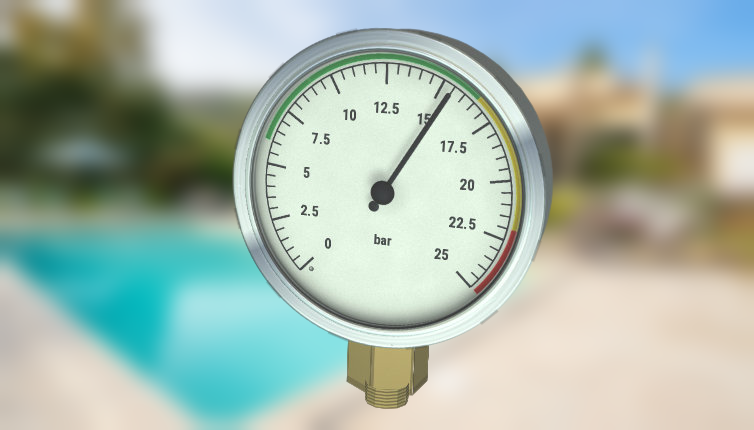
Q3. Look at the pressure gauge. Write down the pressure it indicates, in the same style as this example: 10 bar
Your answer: 15.5 bar
